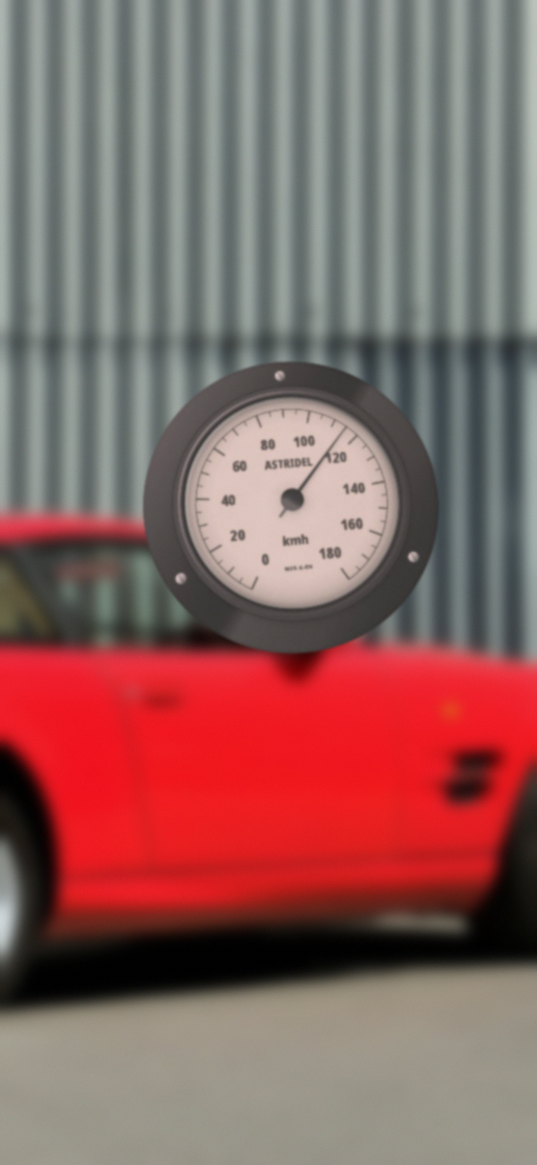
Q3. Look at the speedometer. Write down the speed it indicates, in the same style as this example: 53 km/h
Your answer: 115 km/h
